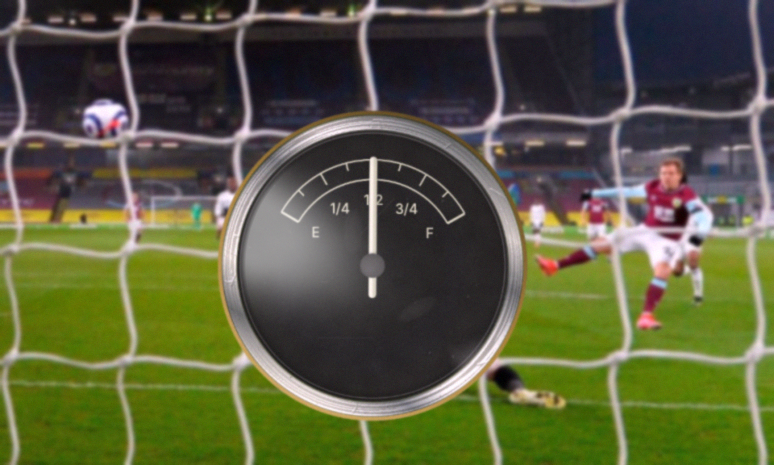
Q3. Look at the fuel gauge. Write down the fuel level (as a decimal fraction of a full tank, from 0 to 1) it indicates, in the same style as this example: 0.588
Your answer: 0.5
